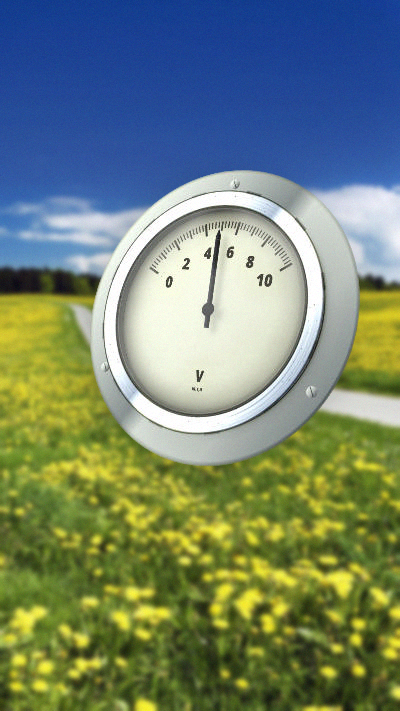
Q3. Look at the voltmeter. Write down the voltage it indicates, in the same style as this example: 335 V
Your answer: 5 V
